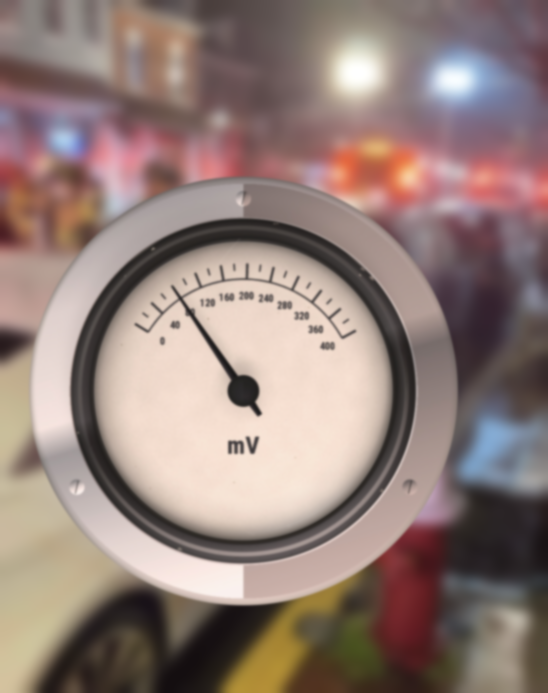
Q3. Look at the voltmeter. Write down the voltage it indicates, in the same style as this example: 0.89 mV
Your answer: 80 mV
